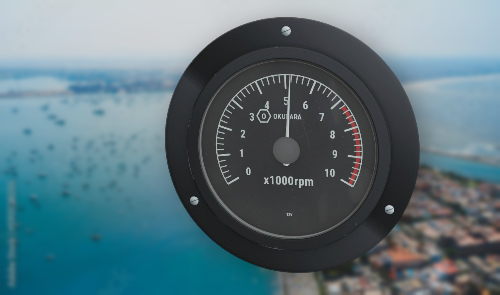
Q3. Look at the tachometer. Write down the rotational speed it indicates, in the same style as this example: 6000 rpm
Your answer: 5200 rpm
